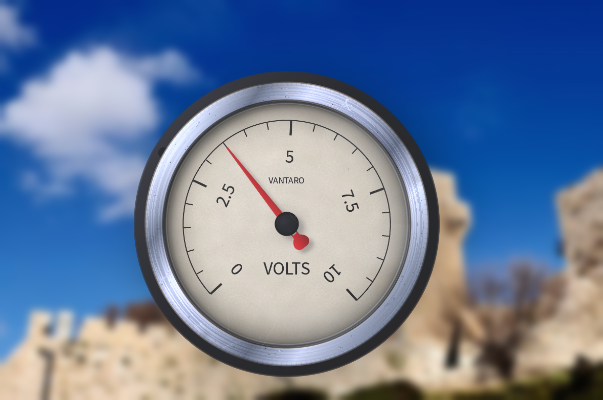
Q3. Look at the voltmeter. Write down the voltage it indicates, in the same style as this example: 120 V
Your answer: 3.5 V
